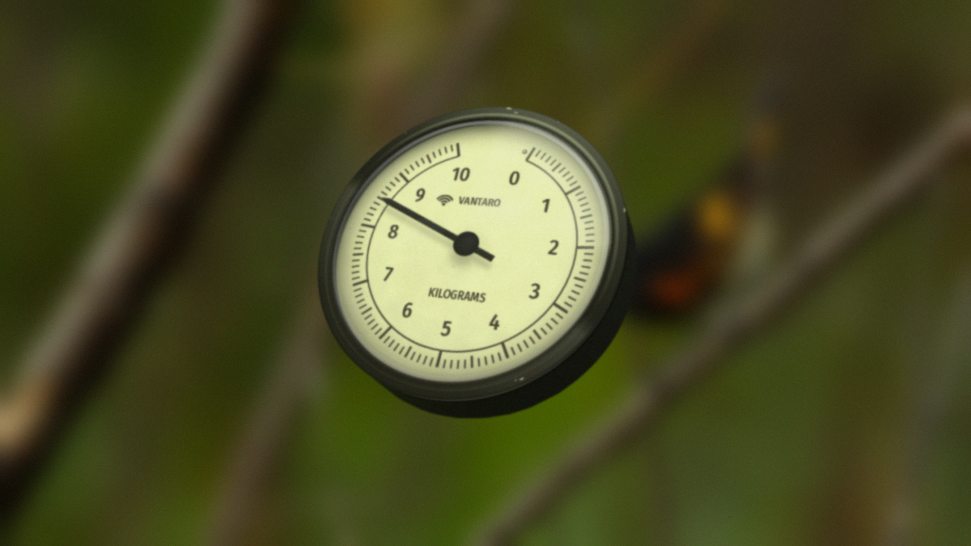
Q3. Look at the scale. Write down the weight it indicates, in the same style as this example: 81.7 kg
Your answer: 8.5 kg
